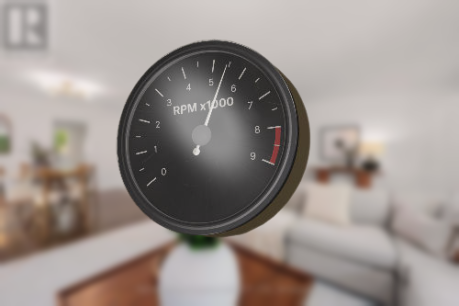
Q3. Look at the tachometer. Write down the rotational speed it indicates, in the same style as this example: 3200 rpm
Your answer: 5500 rpm
